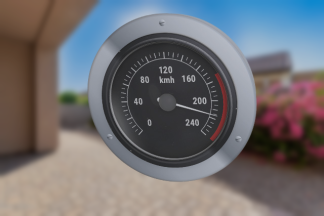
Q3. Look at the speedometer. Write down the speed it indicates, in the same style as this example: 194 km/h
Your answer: 215 km/h
